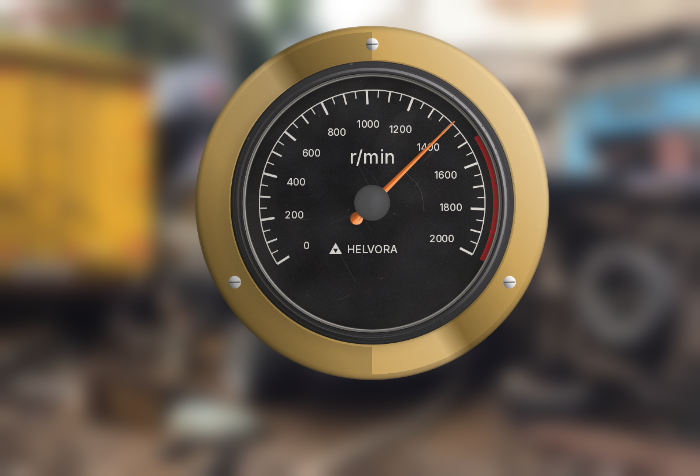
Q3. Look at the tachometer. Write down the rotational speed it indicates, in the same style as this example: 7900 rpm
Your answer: 1400 rpm
